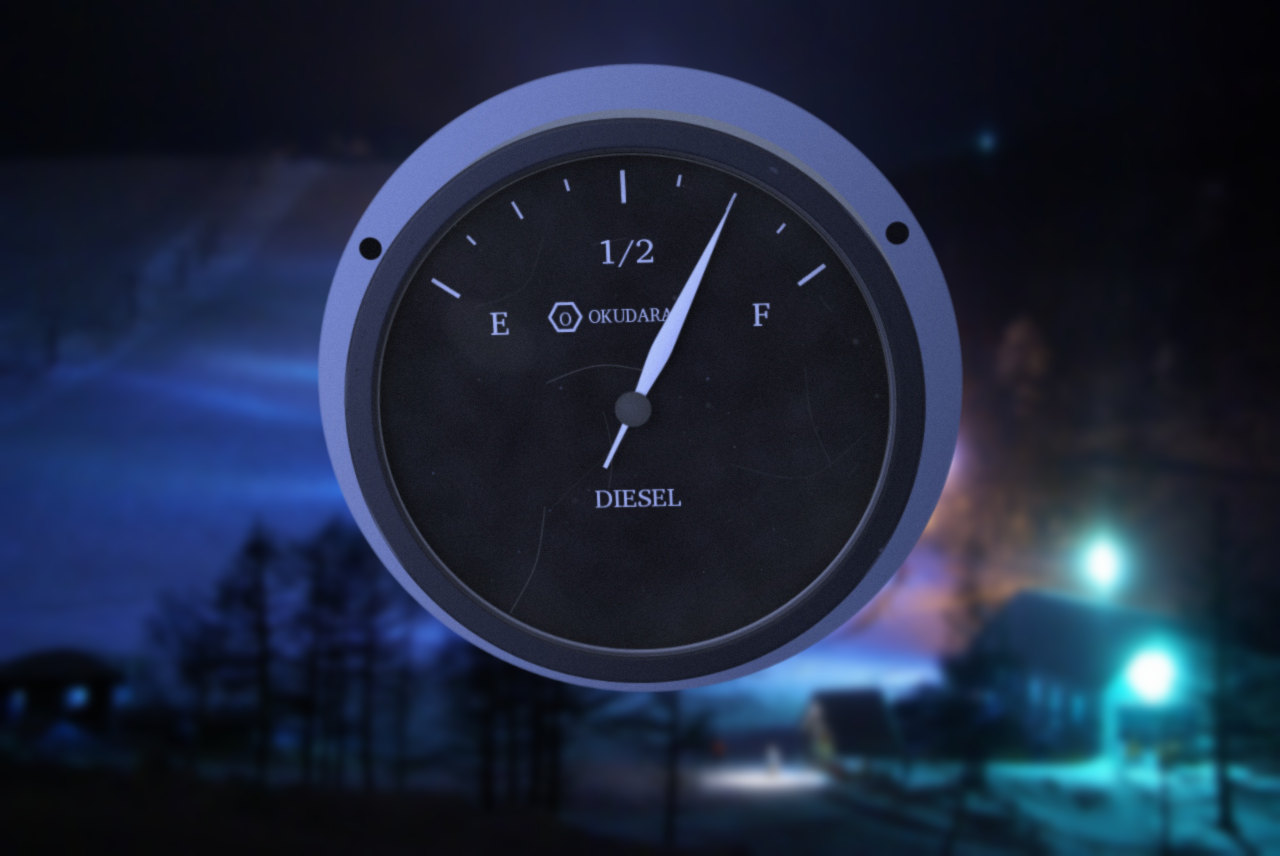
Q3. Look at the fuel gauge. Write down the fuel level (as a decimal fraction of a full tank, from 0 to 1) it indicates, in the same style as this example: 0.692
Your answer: 0.75
